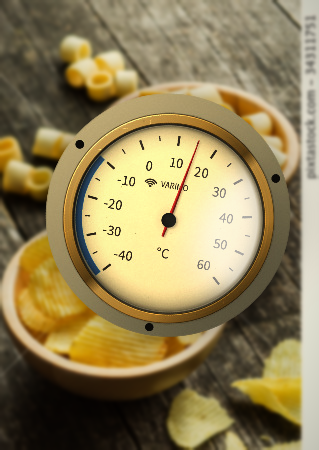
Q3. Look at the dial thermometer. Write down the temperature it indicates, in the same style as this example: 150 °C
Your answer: 15 °C
